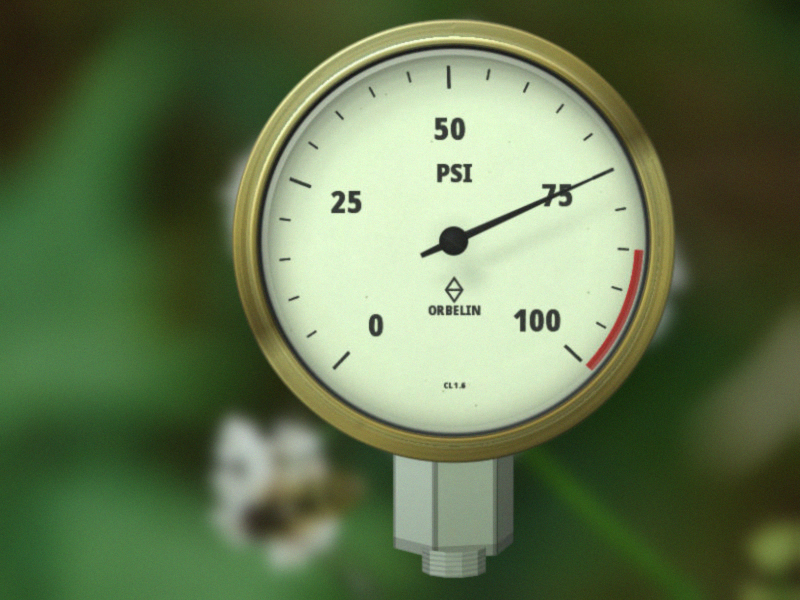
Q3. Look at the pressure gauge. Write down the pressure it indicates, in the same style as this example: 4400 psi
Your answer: 75 psi
